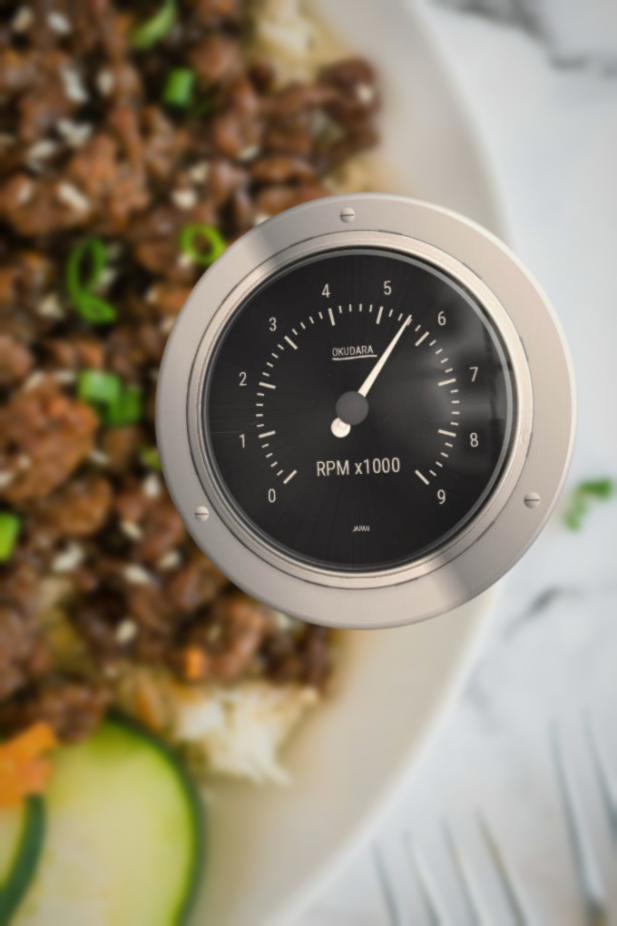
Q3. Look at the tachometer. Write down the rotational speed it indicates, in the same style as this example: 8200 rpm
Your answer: 5600 rpm
